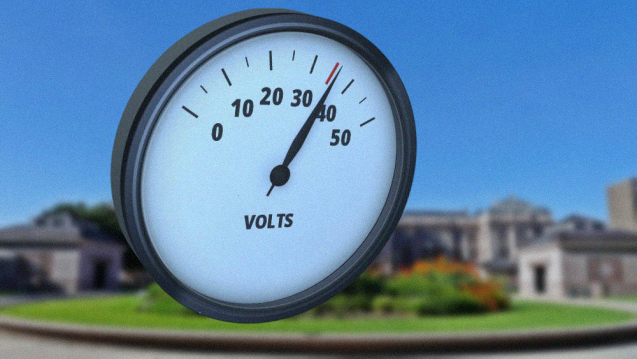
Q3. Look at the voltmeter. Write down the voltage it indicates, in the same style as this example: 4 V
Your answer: 35 V
